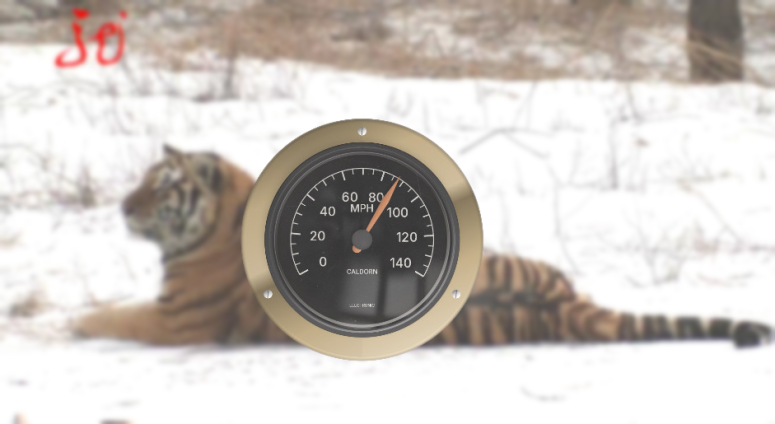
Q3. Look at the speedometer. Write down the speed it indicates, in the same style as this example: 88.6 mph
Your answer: 87.5 mph
